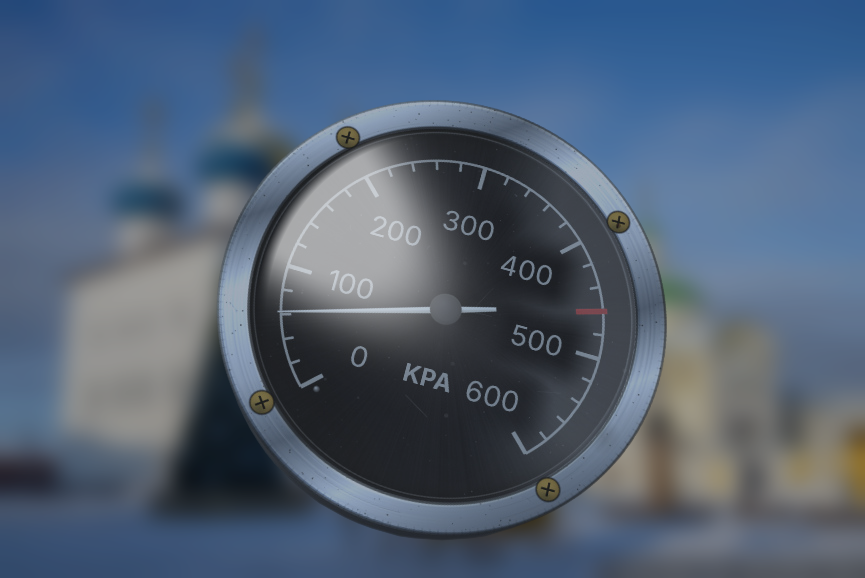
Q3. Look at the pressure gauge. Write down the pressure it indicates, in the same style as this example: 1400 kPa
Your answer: 60 kPa
